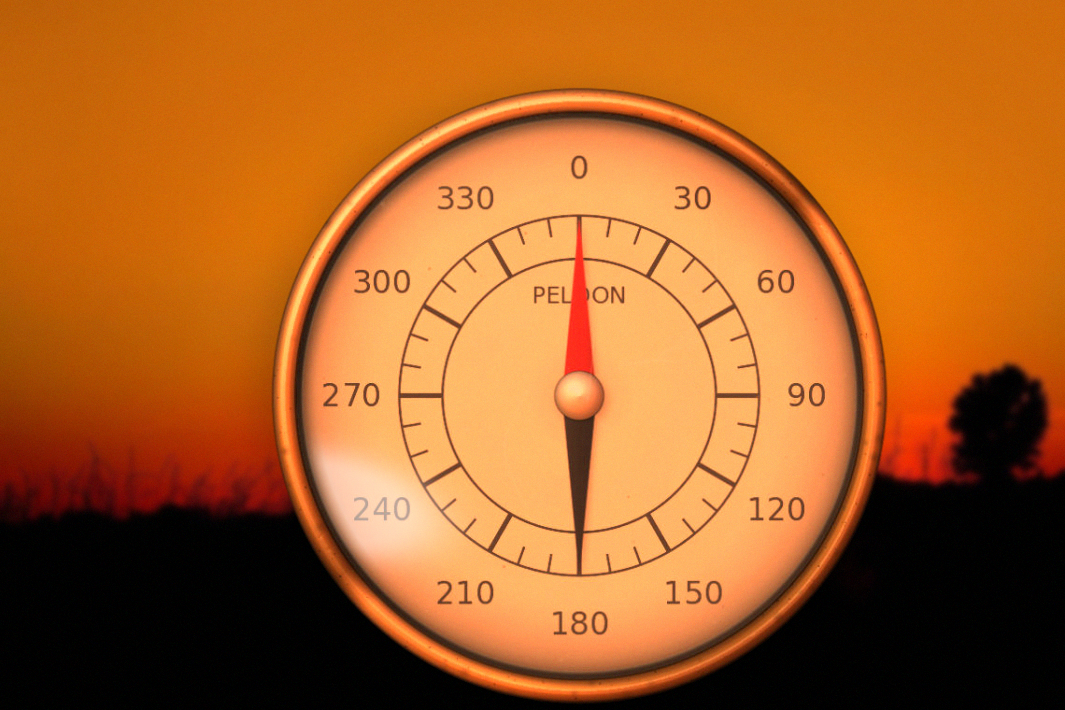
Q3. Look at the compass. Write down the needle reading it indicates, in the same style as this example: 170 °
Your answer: 0 °
